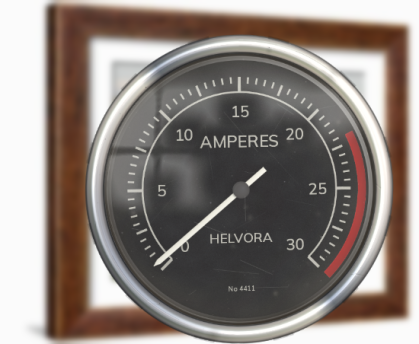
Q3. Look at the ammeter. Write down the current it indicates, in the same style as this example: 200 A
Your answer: 0.5 A
